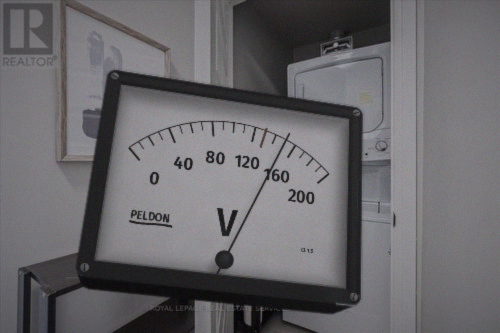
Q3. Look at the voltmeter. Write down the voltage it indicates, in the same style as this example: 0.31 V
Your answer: 150 V
